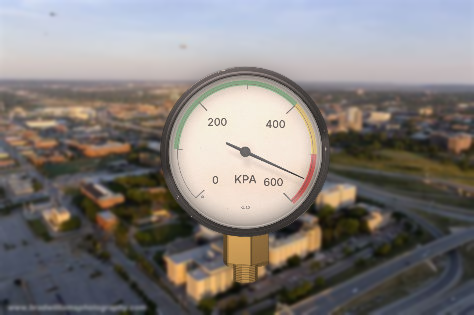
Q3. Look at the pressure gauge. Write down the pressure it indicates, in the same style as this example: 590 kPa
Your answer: 550 kPa
